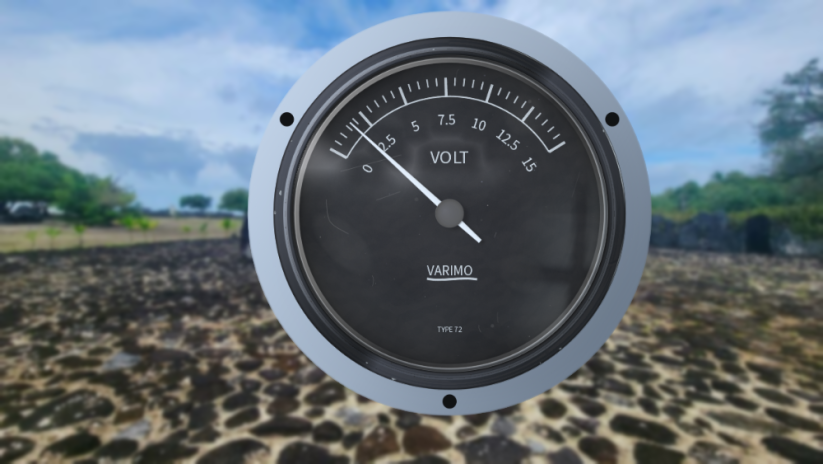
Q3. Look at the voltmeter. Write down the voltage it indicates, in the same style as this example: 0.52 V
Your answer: 1.75 V
